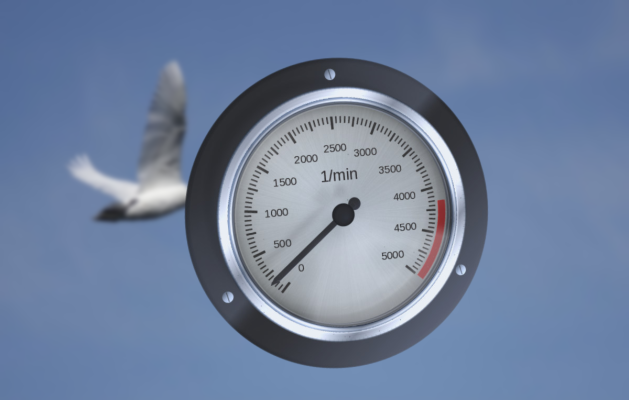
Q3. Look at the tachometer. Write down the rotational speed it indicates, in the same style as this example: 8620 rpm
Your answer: 150 rpm
